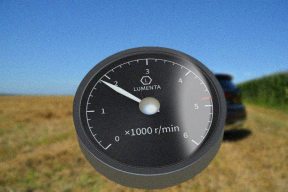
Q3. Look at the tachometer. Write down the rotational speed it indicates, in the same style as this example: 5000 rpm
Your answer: 1800 rpm
